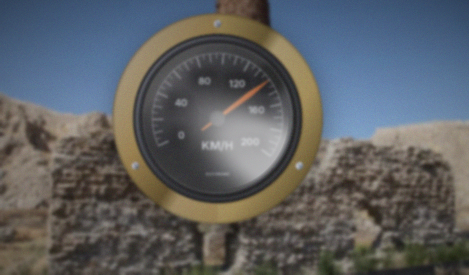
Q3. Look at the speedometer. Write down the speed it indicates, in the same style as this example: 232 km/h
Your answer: 140 km/h
